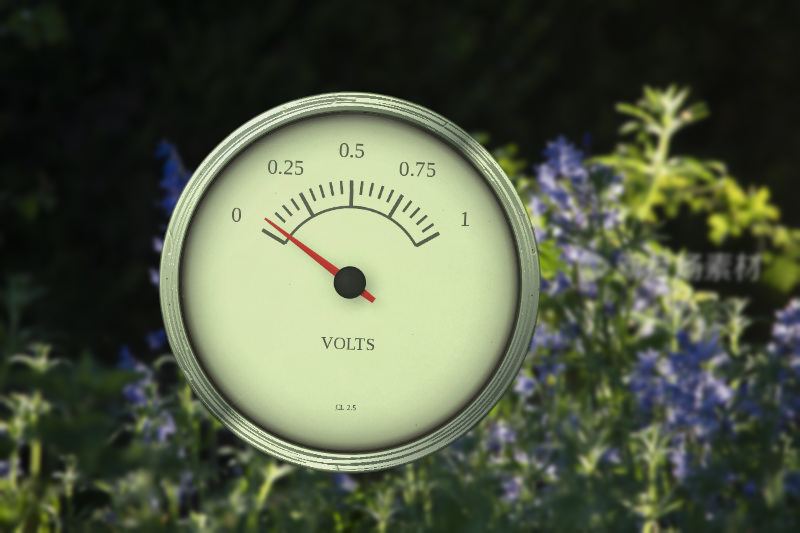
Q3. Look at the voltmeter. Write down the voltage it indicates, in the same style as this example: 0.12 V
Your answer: 0.05 V
